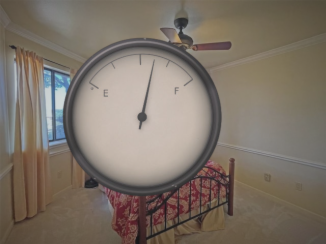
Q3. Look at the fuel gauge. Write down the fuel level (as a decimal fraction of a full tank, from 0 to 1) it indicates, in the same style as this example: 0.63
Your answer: 0.625
